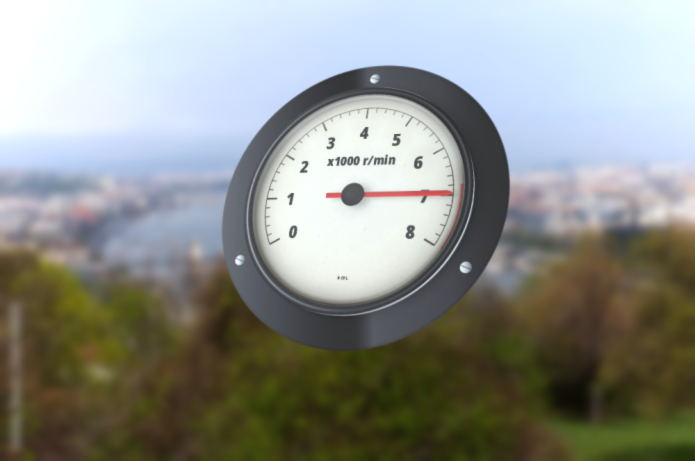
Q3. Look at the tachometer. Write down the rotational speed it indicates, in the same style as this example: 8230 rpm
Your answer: 7000 rpm
